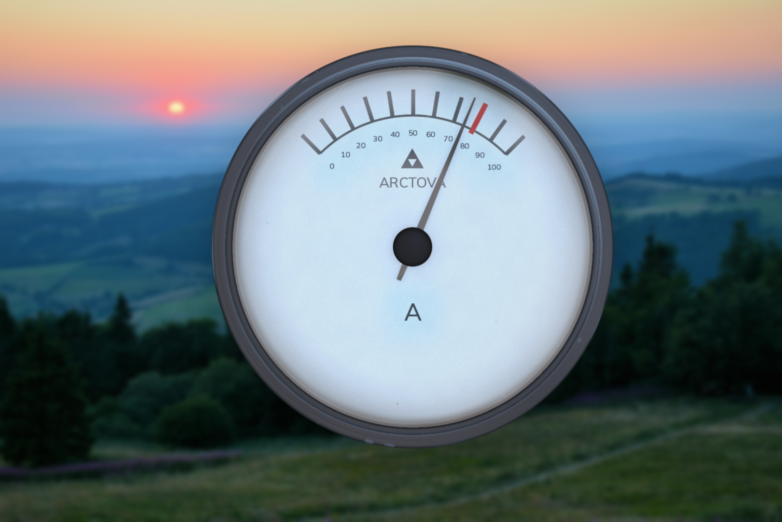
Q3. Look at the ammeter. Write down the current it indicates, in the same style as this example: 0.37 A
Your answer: 75 A
